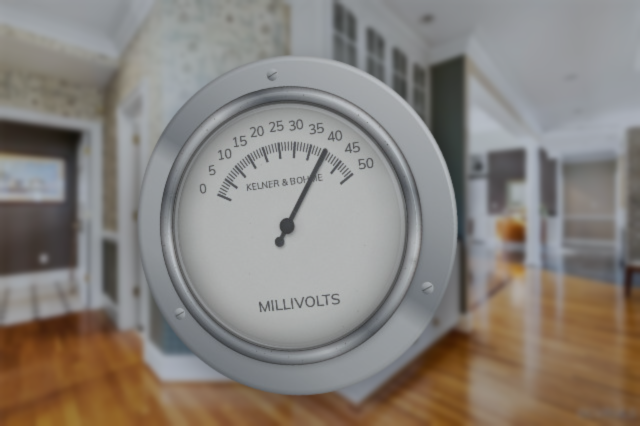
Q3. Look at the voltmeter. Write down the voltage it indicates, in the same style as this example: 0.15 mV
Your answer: 40 mV
